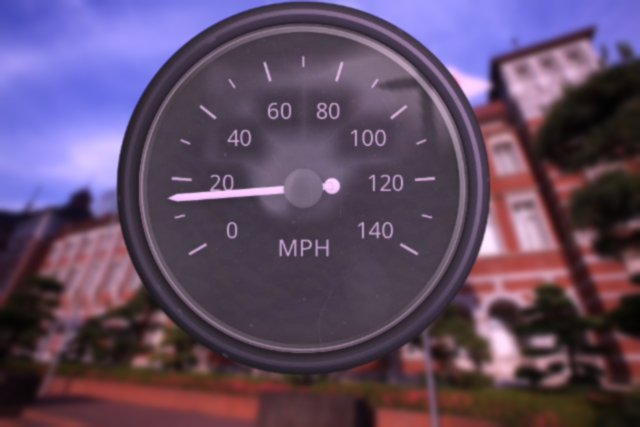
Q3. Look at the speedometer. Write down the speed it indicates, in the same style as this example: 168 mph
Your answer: 15 mph
